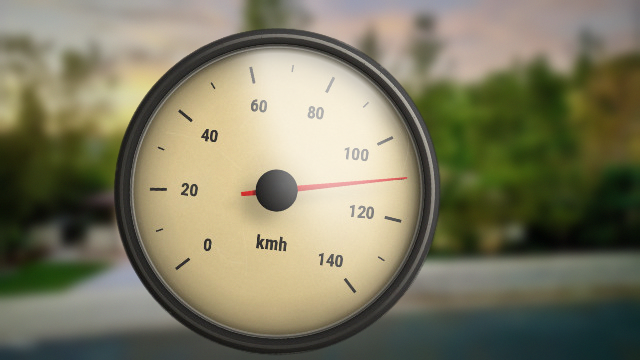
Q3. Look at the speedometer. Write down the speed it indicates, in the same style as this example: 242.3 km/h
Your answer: 110 km/h
